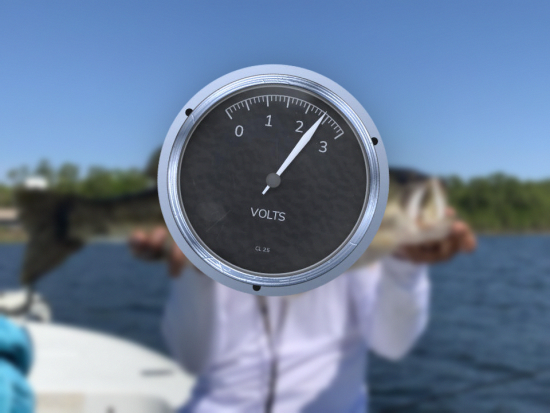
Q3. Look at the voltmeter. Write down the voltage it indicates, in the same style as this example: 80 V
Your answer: 2.4 V
